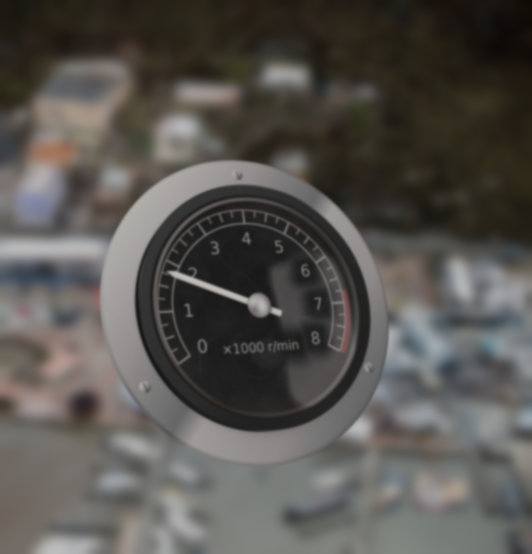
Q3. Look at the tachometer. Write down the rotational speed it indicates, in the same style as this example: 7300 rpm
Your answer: 1750 rpm
